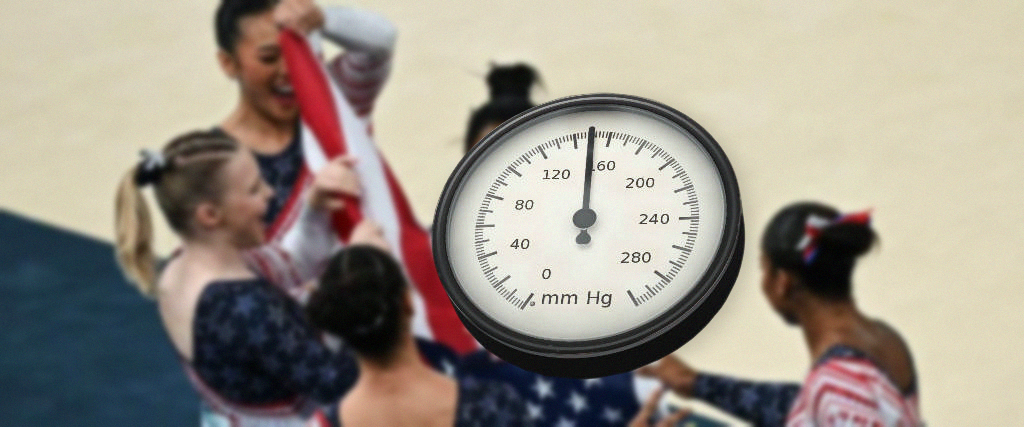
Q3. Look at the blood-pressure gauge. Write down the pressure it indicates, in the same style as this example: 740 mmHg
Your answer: 150 mmHg
